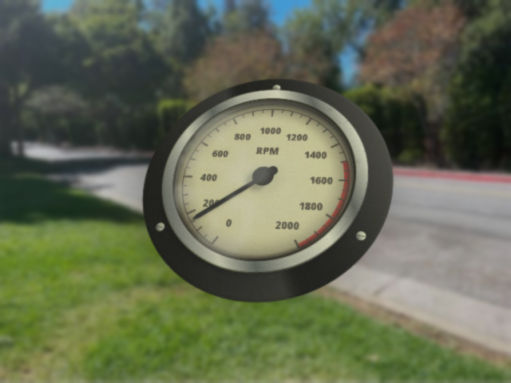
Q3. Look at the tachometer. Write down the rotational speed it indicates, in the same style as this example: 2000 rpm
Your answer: 150 rpm
